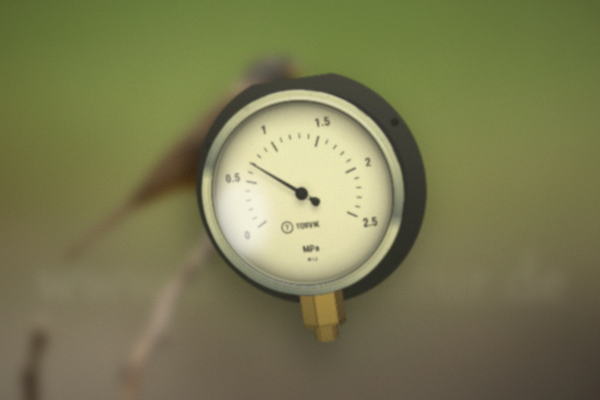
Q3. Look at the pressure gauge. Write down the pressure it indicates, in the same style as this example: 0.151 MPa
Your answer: 0.7 MPa
